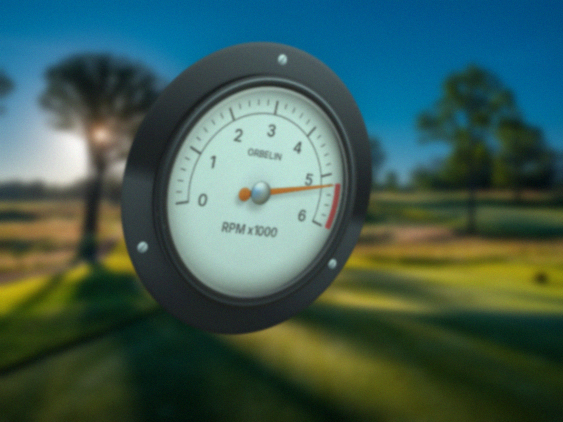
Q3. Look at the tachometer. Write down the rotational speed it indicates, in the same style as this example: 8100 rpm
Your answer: 5200 rpm
